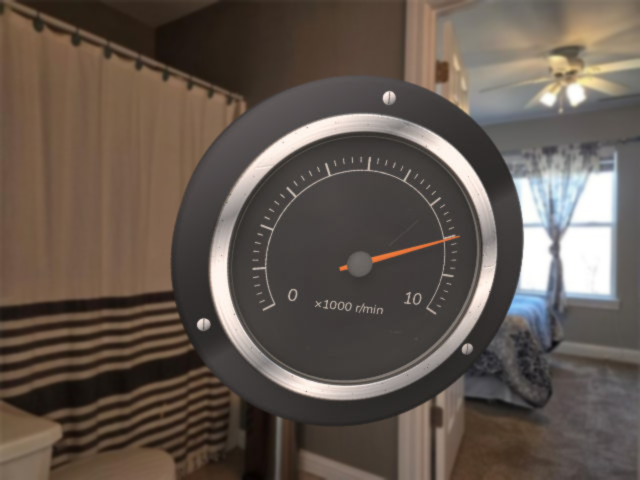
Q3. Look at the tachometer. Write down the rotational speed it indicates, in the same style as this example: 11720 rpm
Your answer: 8000 rpm
